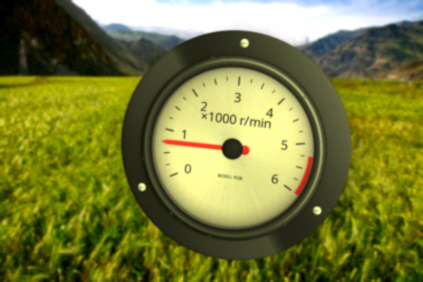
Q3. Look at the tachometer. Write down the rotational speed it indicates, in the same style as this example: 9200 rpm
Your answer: 750 rpm
